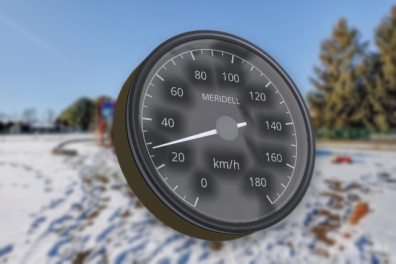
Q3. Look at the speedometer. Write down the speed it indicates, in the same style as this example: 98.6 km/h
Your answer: 27.5 km/h
